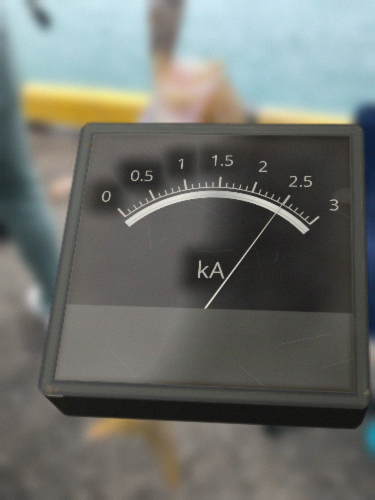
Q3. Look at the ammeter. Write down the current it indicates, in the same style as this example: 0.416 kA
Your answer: 2.5 kA
